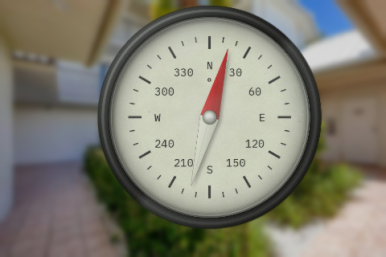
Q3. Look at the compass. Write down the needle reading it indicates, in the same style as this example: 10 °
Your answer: 15 °
